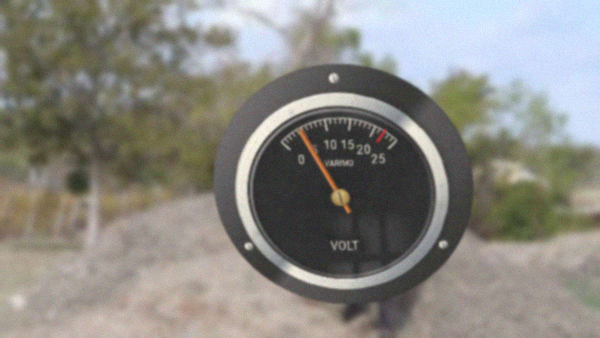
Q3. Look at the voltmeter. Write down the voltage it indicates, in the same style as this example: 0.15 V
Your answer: 5 V
